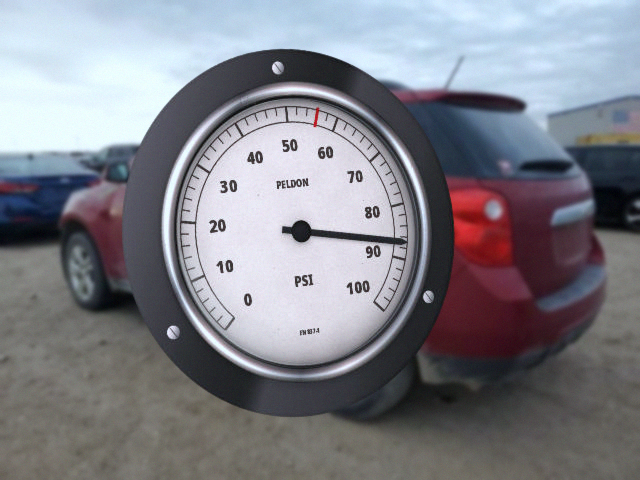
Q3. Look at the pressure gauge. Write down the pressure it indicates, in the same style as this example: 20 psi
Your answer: 87 psi
